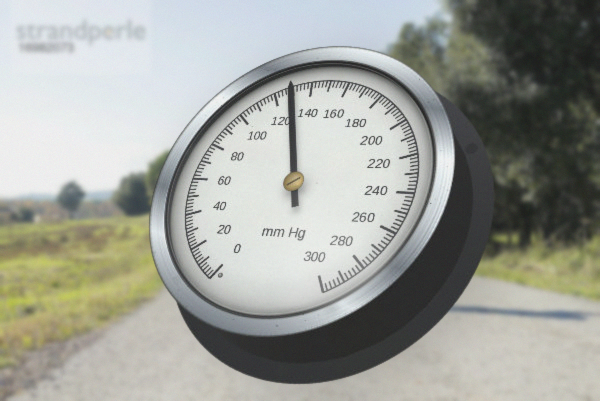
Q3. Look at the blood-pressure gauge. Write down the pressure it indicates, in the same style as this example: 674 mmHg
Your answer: 130 mmHg
